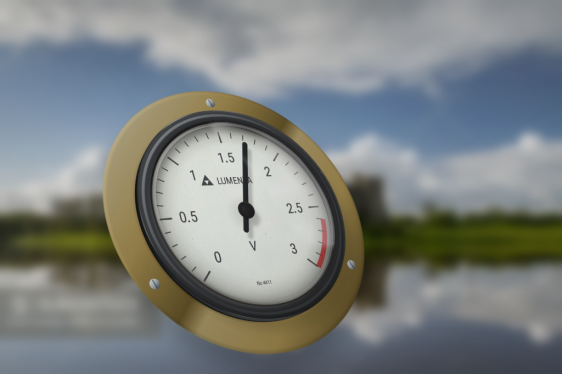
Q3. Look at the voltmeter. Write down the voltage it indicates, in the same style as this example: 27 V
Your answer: 1.7 V
